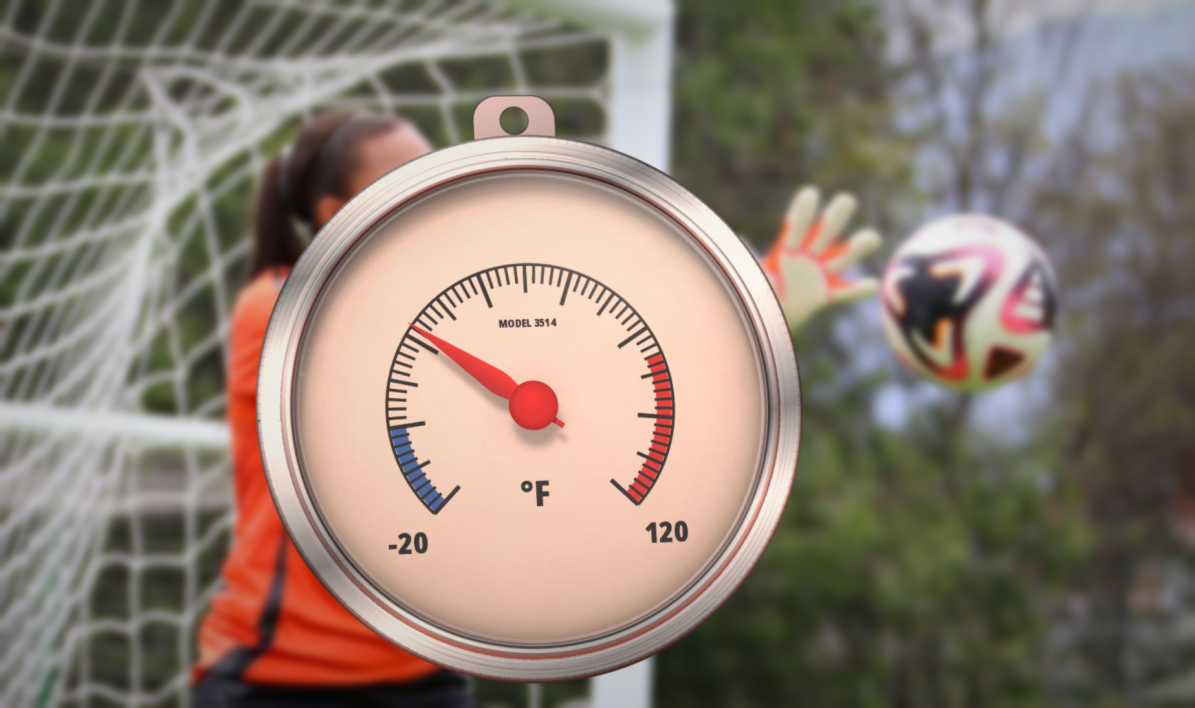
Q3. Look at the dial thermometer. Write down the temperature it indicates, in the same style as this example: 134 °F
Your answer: 22 °F
